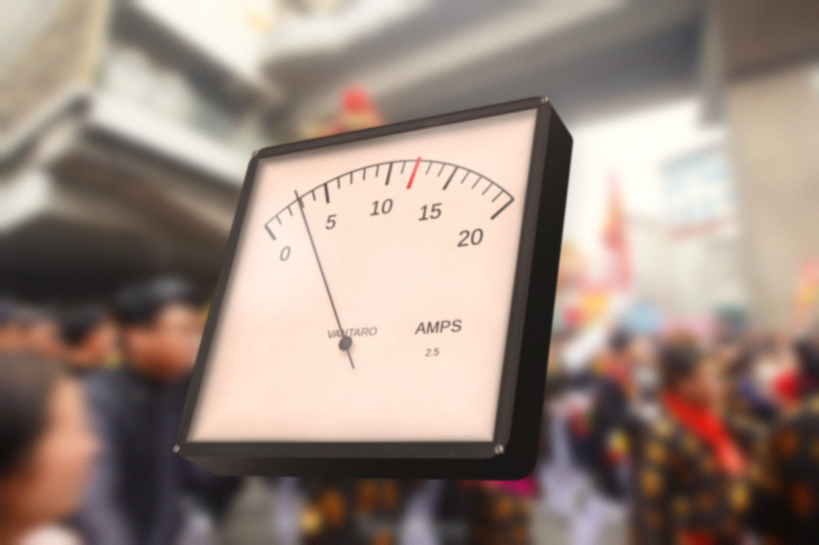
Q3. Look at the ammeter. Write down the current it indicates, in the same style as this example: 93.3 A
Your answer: 3 A
